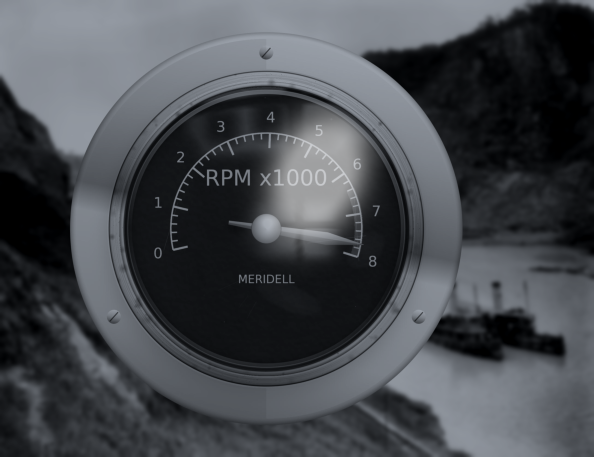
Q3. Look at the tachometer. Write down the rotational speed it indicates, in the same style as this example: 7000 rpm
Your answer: 7700 rpm
